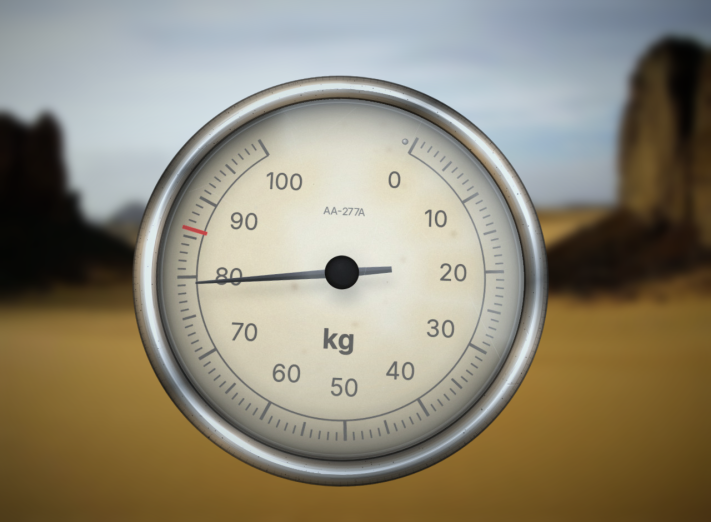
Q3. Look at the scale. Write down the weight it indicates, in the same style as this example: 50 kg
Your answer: 79 kg
